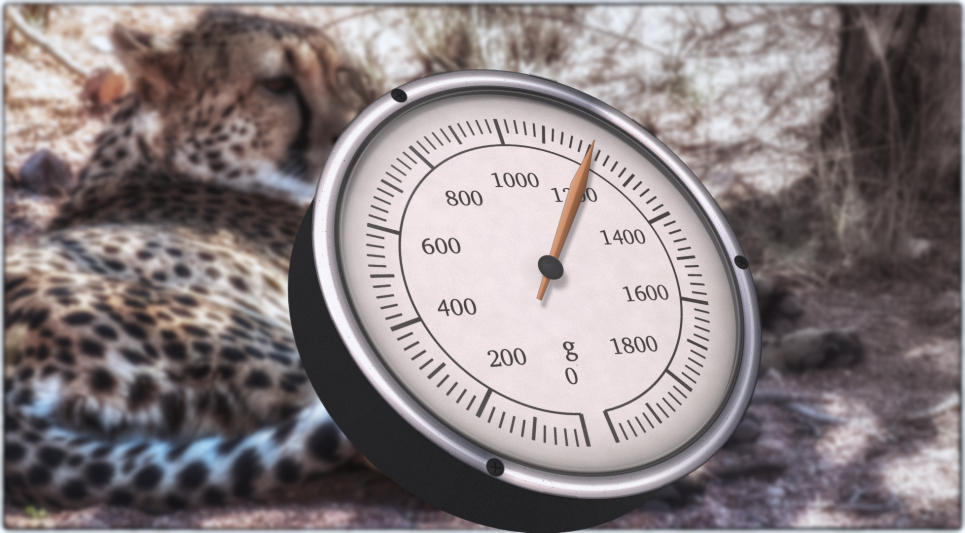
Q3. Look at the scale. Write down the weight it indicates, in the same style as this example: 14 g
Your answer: 1200 g
